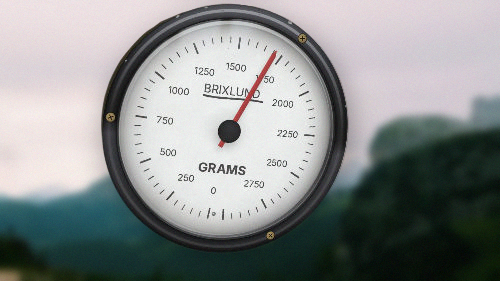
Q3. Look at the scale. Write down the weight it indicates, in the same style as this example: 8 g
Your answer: 1700 g
